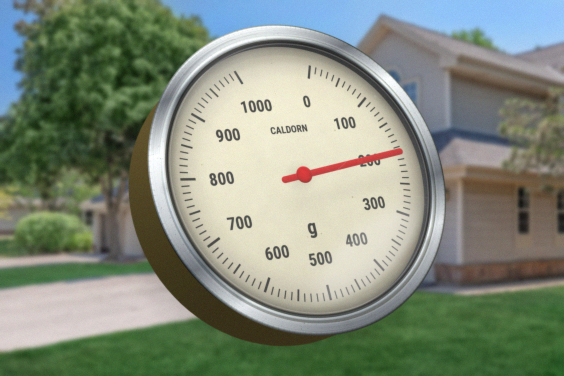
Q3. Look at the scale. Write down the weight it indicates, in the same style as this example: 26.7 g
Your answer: 200 g
